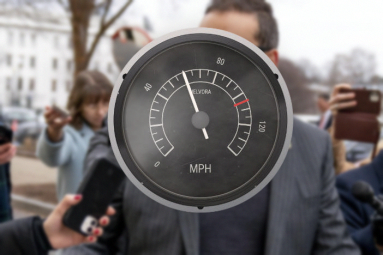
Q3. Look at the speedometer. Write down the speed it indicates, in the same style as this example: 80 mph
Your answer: 60 mph
